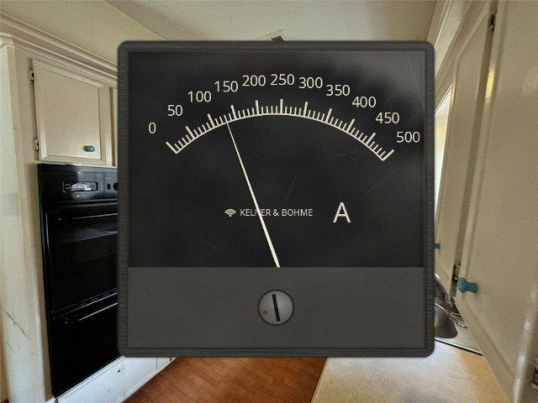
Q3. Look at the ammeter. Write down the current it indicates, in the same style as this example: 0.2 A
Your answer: 130 A
